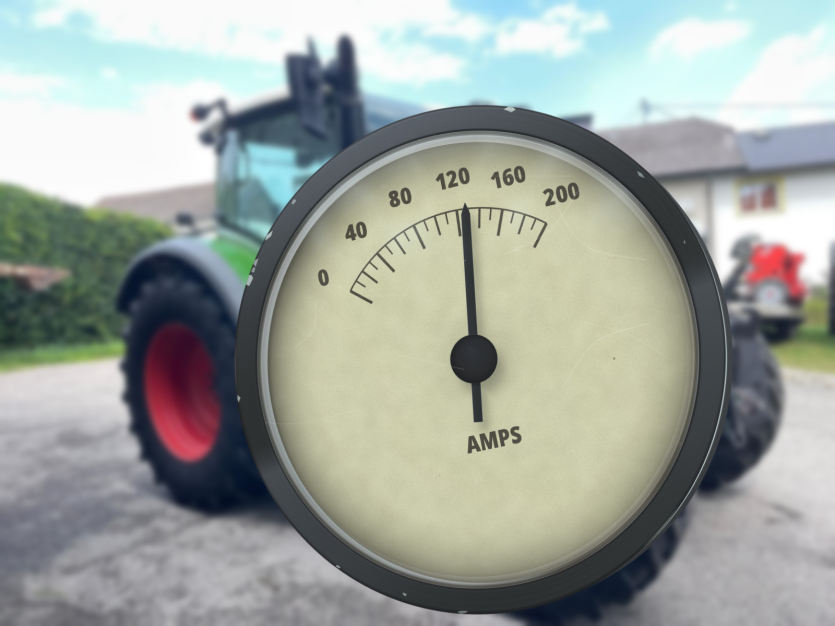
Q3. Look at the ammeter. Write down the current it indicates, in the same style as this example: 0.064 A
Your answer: 130 A
